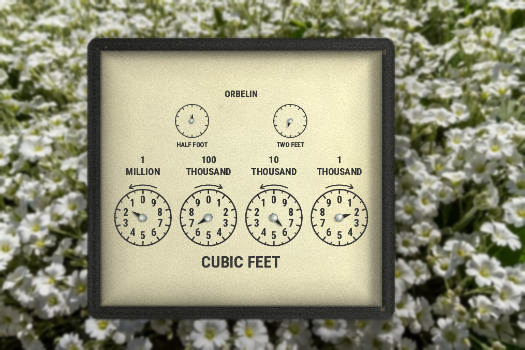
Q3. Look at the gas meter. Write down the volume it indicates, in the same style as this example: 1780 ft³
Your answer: 166200 ft³
